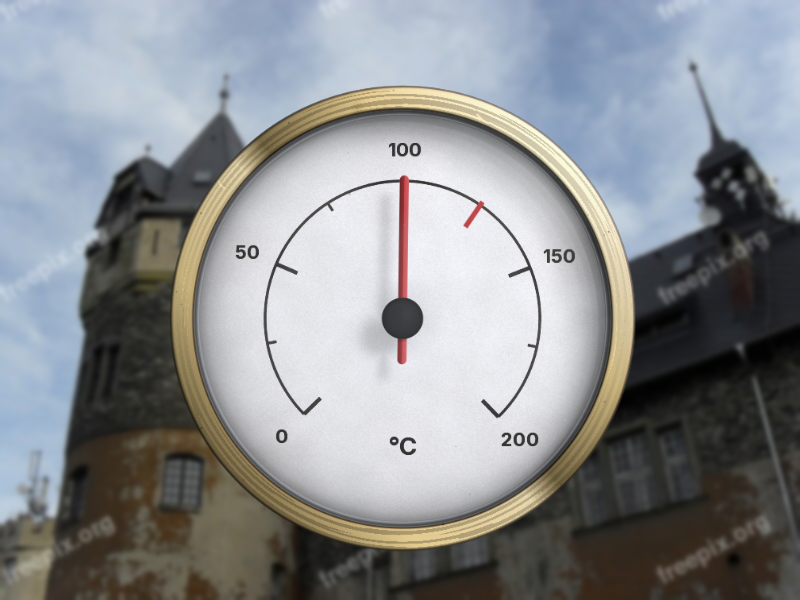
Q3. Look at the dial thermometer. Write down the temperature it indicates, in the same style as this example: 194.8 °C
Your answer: 100 °C
